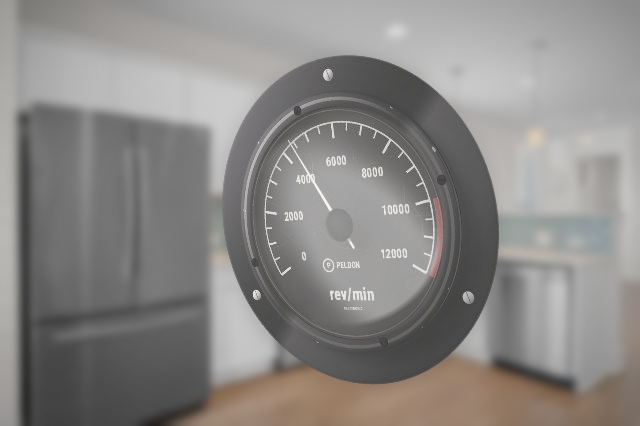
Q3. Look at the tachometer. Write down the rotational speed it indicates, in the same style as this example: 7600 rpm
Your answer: 4500 rpm
